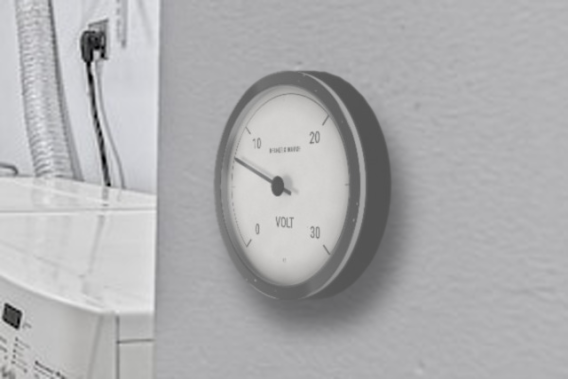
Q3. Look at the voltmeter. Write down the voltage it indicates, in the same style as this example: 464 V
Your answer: 7.5 V
